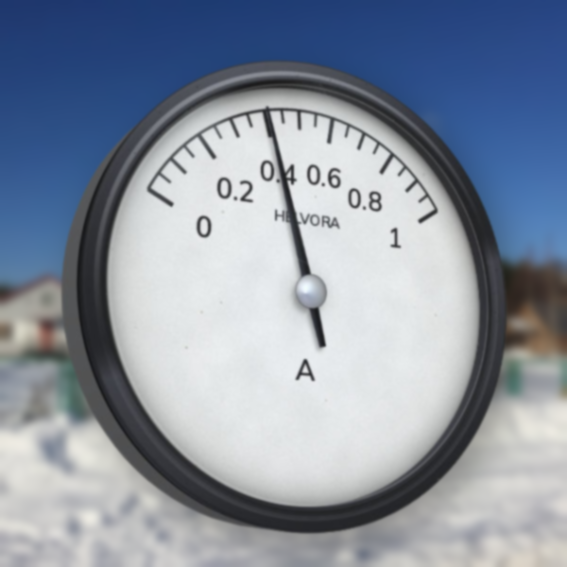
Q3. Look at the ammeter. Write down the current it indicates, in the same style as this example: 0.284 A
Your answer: 0.4 A
